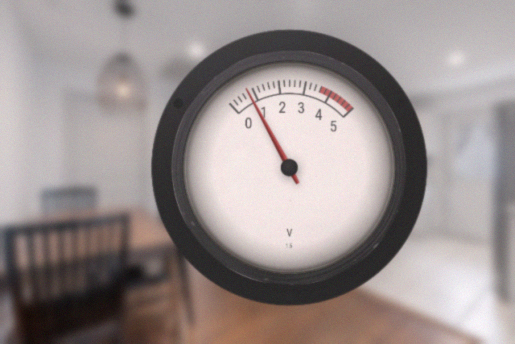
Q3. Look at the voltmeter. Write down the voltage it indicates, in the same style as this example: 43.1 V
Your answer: 0.8 V
